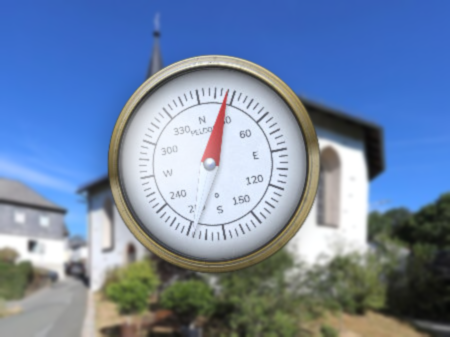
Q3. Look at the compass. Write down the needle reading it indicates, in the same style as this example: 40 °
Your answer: 25 °
